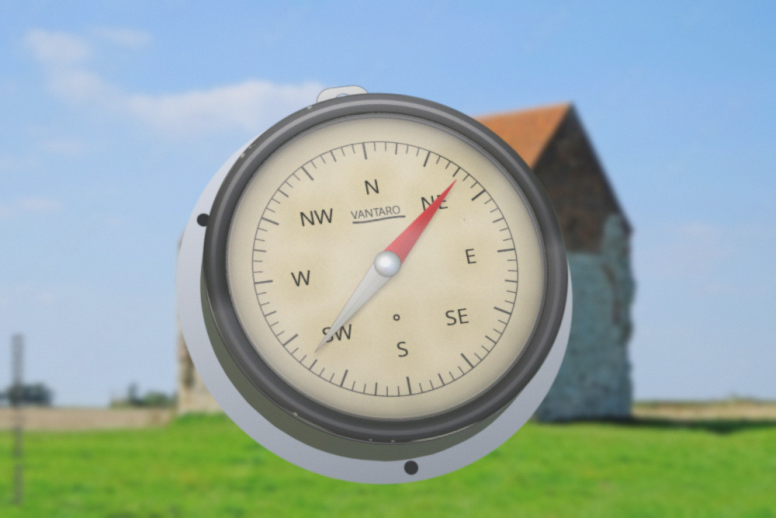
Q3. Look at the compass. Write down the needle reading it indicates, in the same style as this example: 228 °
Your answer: 47.5 °
